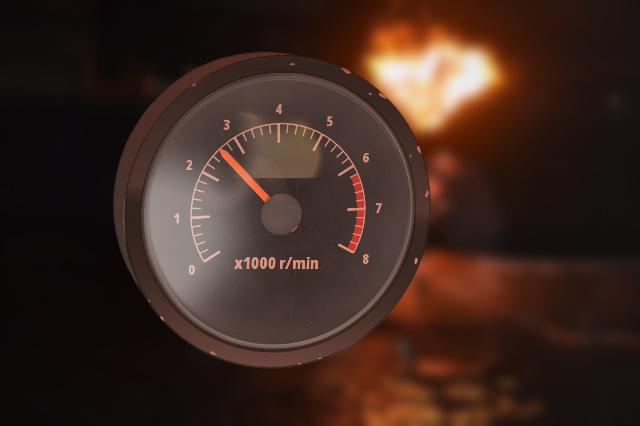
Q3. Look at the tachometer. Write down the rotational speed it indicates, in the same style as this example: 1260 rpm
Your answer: 2600 rpm
